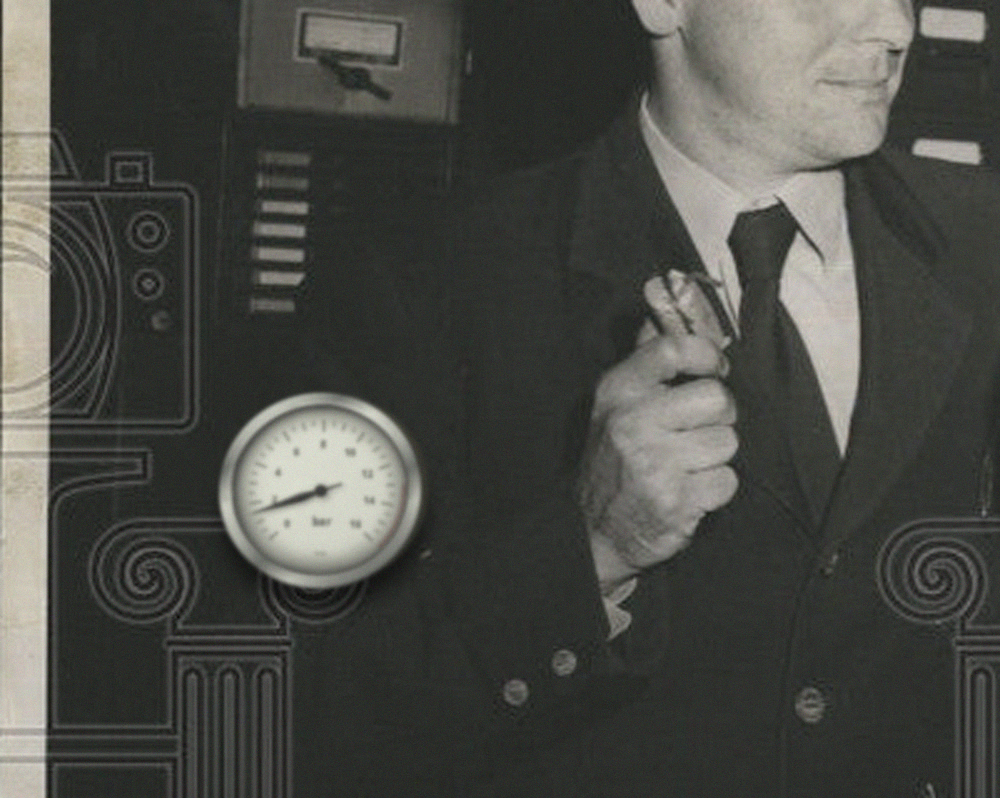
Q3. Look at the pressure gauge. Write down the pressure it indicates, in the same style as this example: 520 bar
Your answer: 1.5 bar
